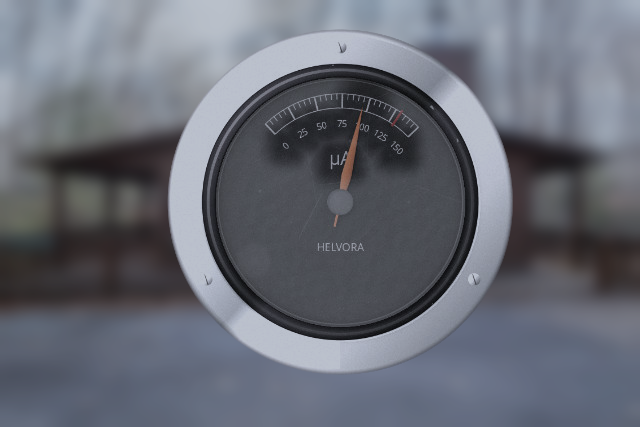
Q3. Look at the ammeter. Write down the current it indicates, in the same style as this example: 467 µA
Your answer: 95 µA
